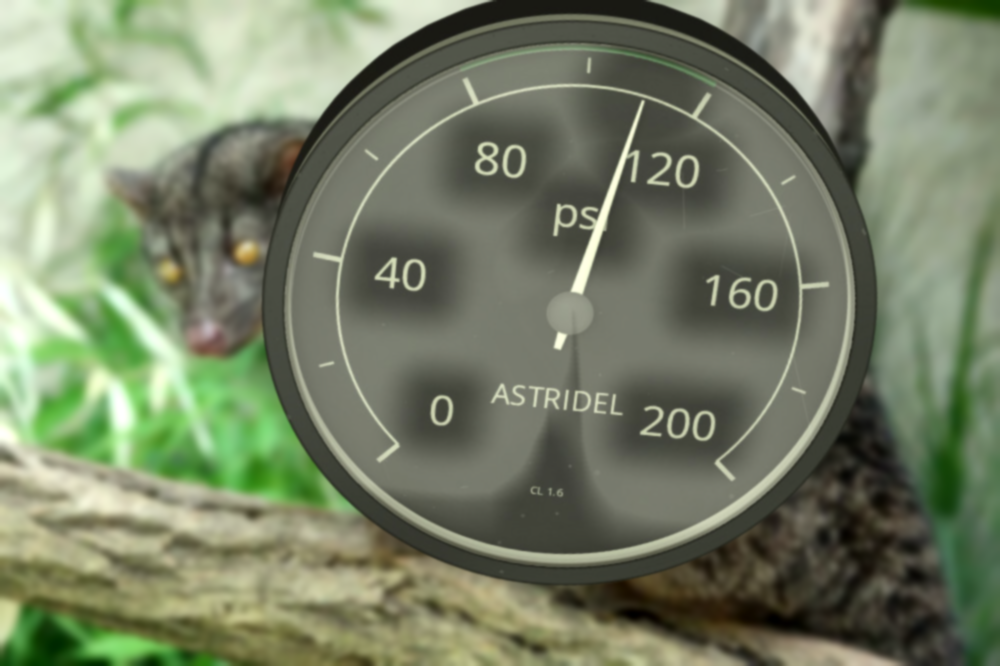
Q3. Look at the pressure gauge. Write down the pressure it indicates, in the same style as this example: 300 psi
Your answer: 110 psi
